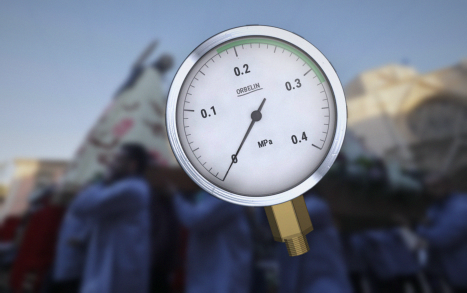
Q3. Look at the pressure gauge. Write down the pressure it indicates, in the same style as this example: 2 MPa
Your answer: 0 MPa
